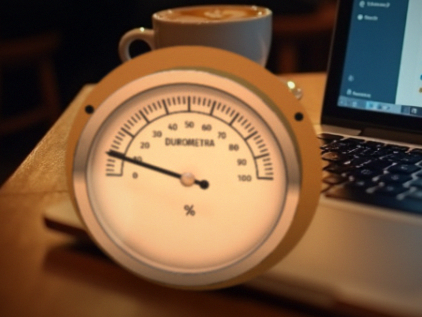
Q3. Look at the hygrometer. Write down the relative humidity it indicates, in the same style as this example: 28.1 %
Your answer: 10 %
